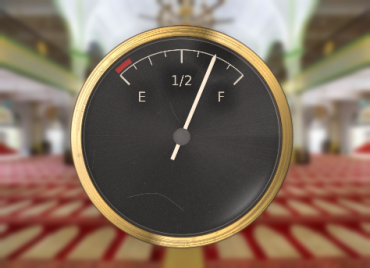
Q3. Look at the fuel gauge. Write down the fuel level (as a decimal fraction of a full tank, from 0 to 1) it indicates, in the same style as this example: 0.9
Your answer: 0.75
